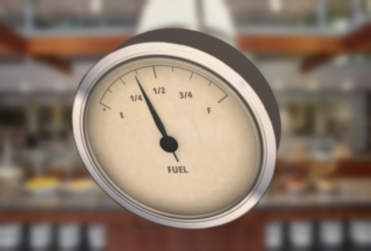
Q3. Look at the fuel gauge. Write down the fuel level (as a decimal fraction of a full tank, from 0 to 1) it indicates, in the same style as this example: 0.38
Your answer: 0.375
